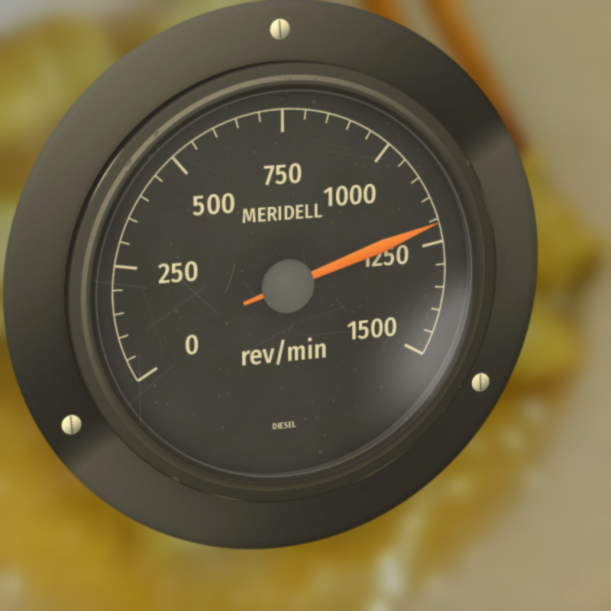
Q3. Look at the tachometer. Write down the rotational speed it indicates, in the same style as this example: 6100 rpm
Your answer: 1200 rpm
